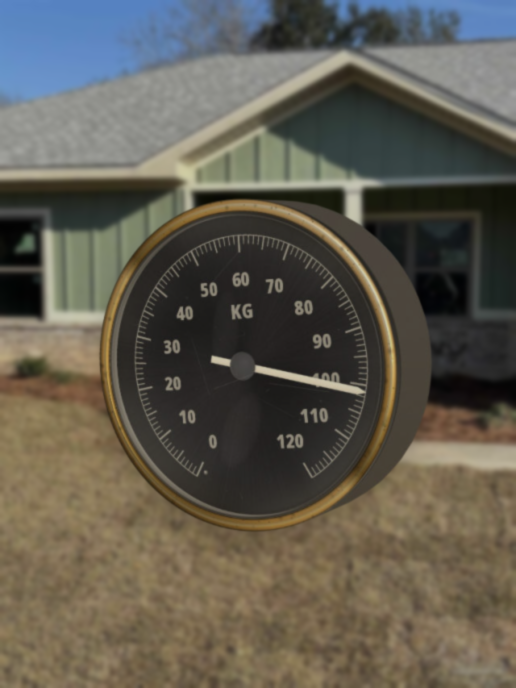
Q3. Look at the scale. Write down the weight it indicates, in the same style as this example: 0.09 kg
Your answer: 101 kg
